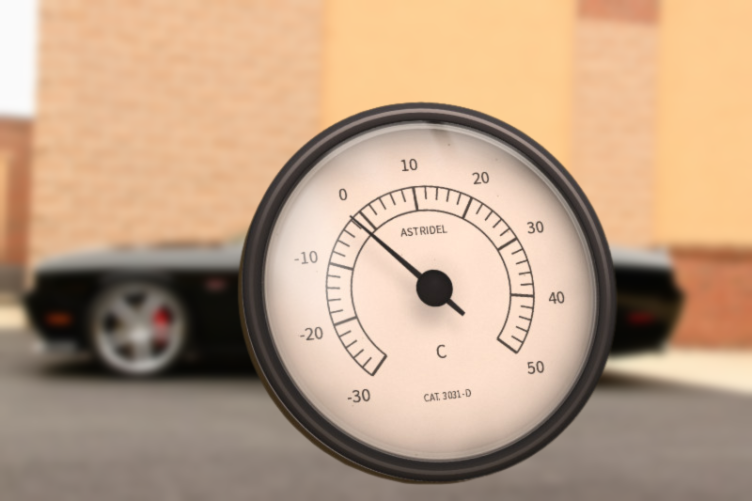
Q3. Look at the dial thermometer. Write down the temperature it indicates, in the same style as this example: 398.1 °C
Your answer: -2 °C
